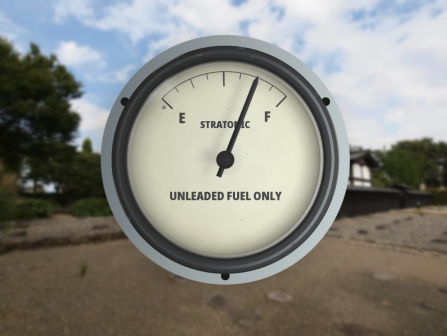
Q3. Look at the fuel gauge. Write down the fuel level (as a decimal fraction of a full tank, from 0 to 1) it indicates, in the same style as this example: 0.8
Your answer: 0.75
